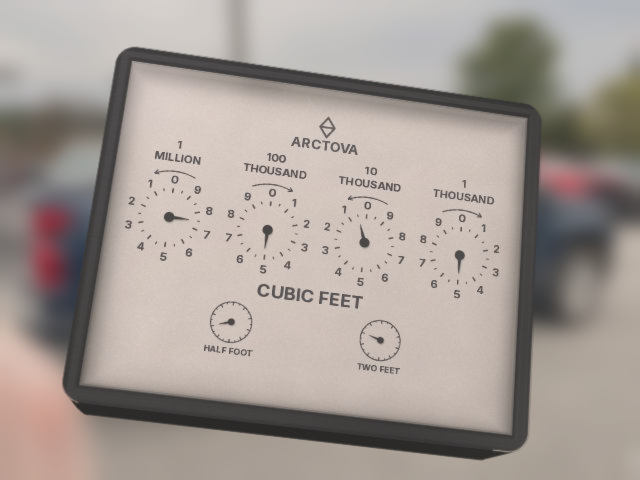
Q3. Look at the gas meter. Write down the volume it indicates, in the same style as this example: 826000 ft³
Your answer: 750500 ft³
